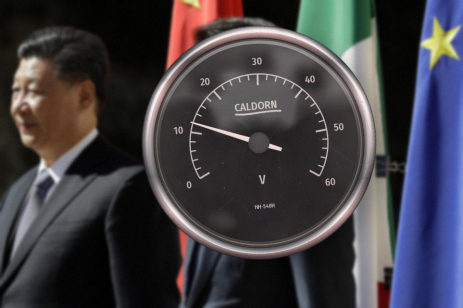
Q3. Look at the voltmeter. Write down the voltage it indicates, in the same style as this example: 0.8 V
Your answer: 12 V
